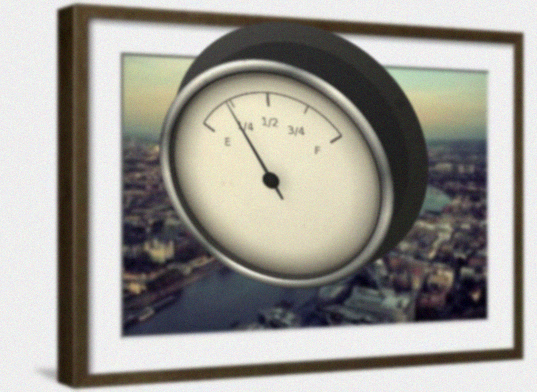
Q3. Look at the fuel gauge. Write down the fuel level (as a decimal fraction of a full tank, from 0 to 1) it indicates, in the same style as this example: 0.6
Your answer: 0.25
